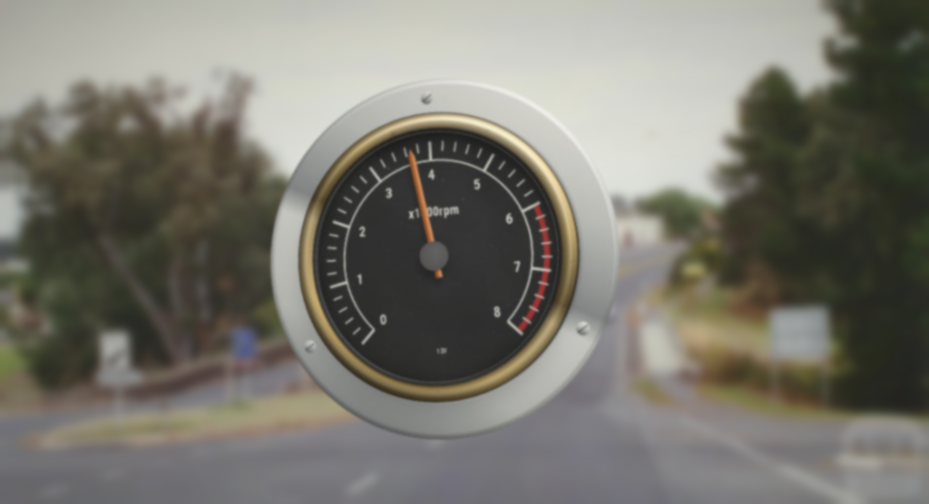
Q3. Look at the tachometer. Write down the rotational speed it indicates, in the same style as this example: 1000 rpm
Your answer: 3700 rpm
